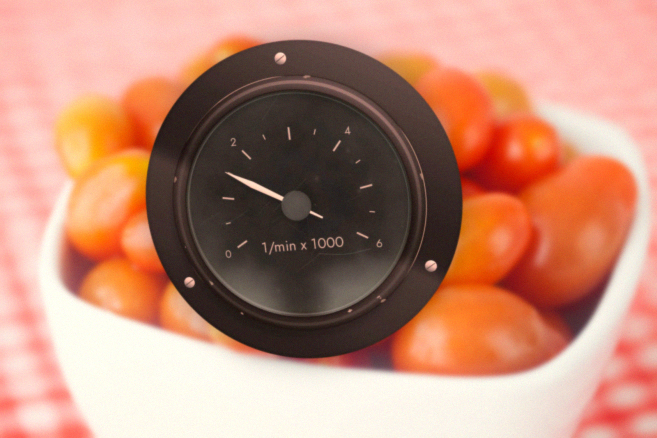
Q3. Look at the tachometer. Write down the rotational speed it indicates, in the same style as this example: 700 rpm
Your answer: 1500 rpm
